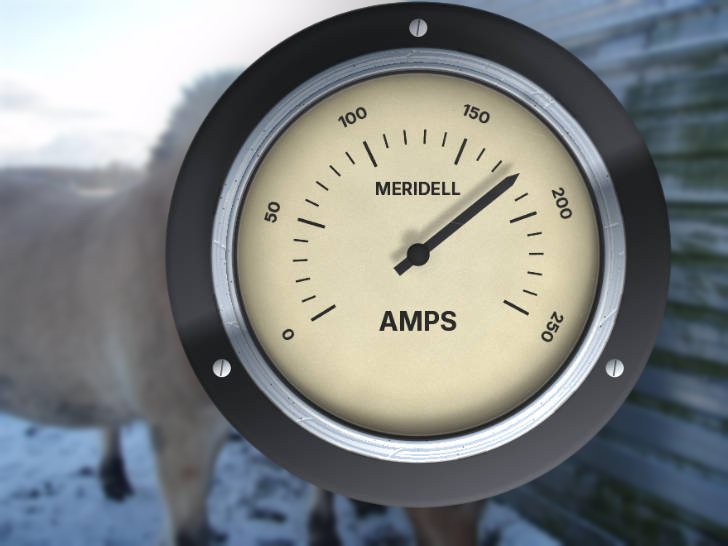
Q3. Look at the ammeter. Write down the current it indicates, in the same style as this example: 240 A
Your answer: 180 A
